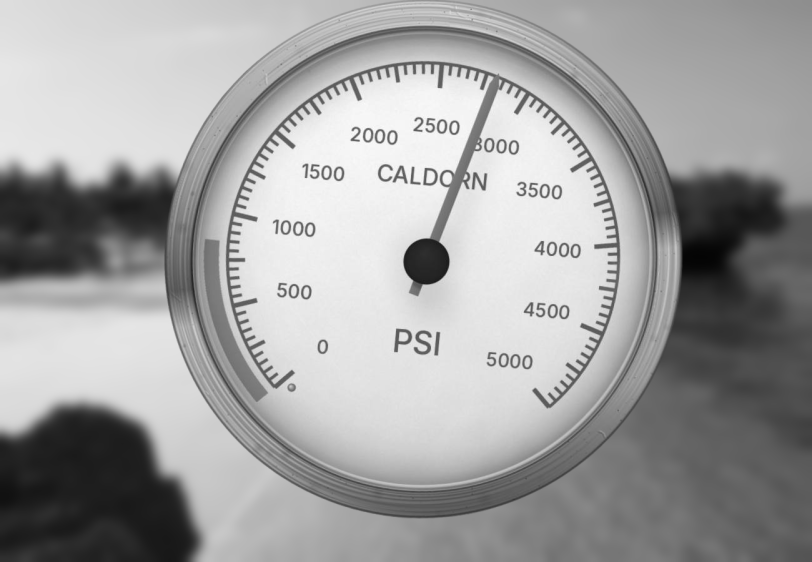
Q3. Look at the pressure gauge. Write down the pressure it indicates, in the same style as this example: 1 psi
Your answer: 2800 psi
